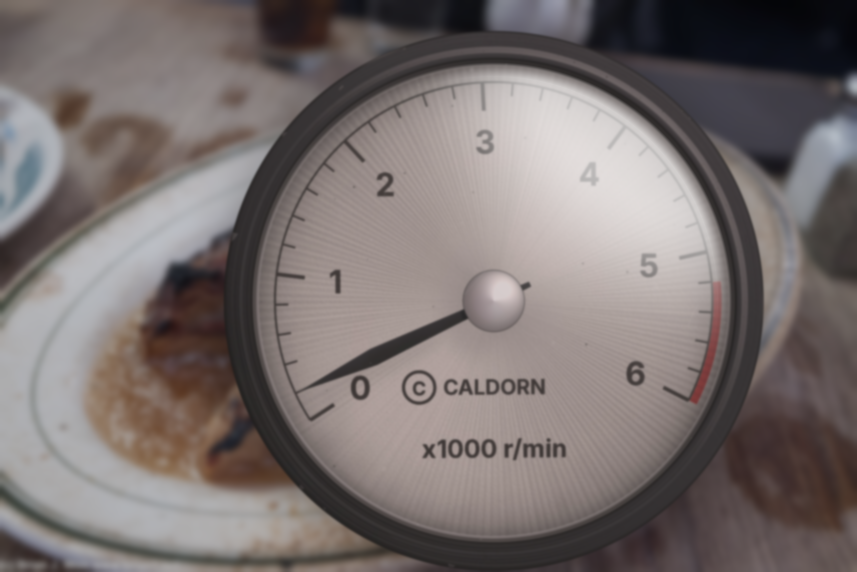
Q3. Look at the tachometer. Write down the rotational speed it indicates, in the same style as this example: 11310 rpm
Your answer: 200 rpm
